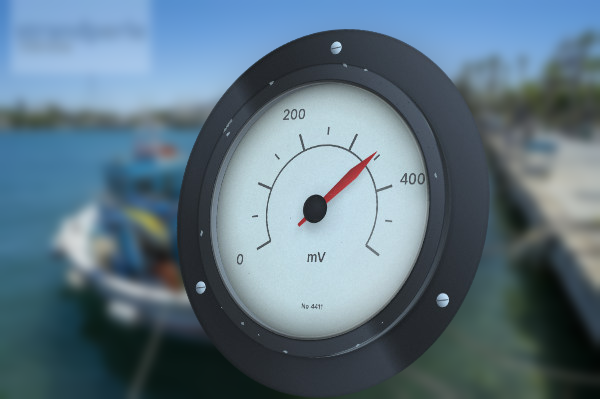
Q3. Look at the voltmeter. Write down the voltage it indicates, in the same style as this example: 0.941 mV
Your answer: 350 mV
